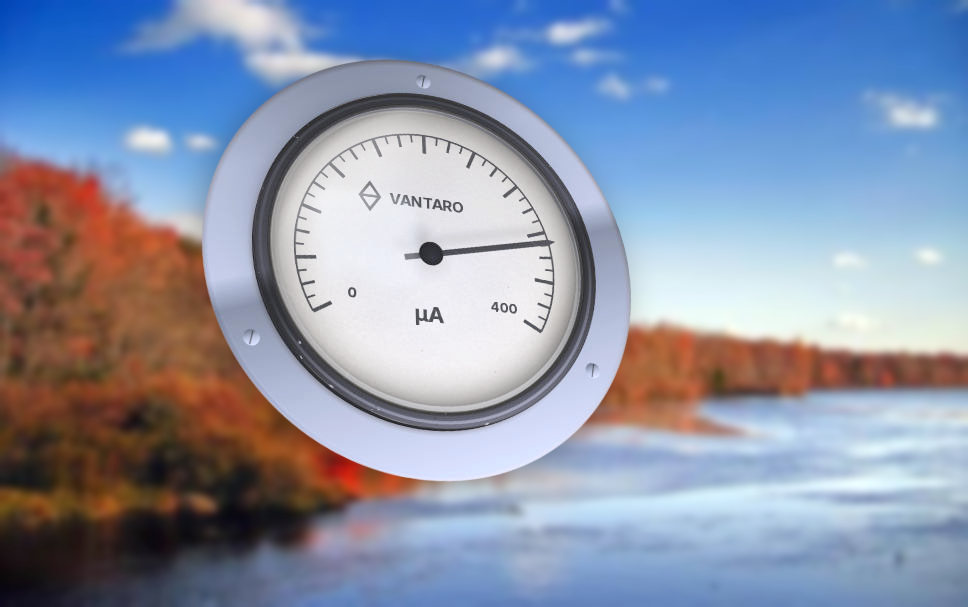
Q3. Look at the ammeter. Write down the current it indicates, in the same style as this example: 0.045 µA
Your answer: 330 µA
